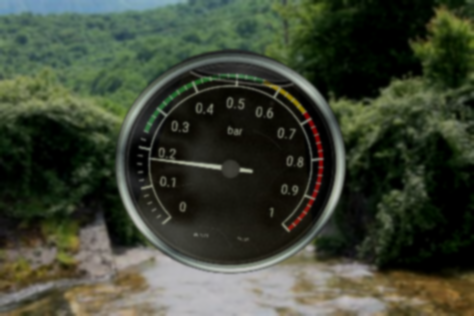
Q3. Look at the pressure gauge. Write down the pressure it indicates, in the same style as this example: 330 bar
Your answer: 0.18 bar
